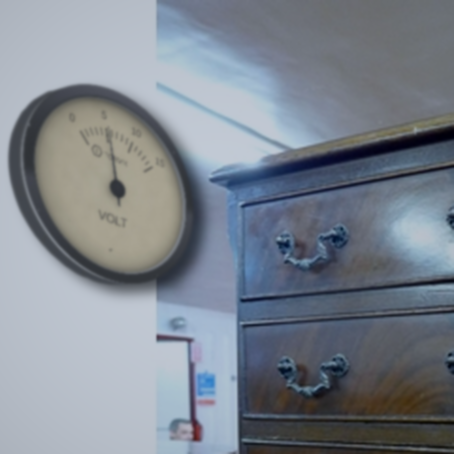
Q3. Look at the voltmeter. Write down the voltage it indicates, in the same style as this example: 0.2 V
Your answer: 5 V
